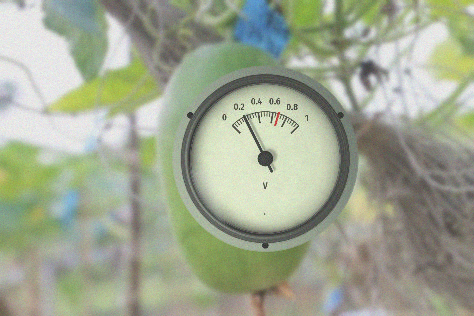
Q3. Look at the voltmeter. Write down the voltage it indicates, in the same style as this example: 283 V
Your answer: 0.2 V
